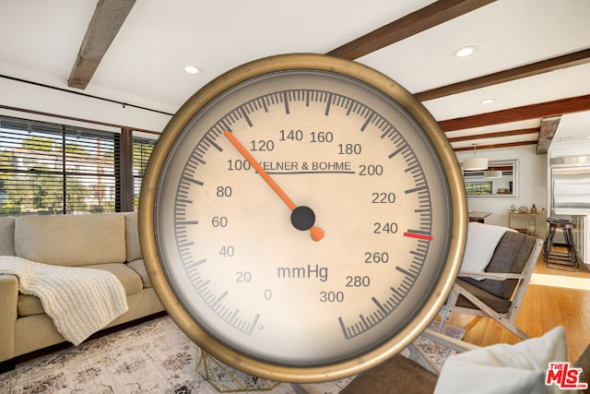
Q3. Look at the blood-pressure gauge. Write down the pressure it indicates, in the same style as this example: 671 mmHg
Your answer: 108 mmHg
